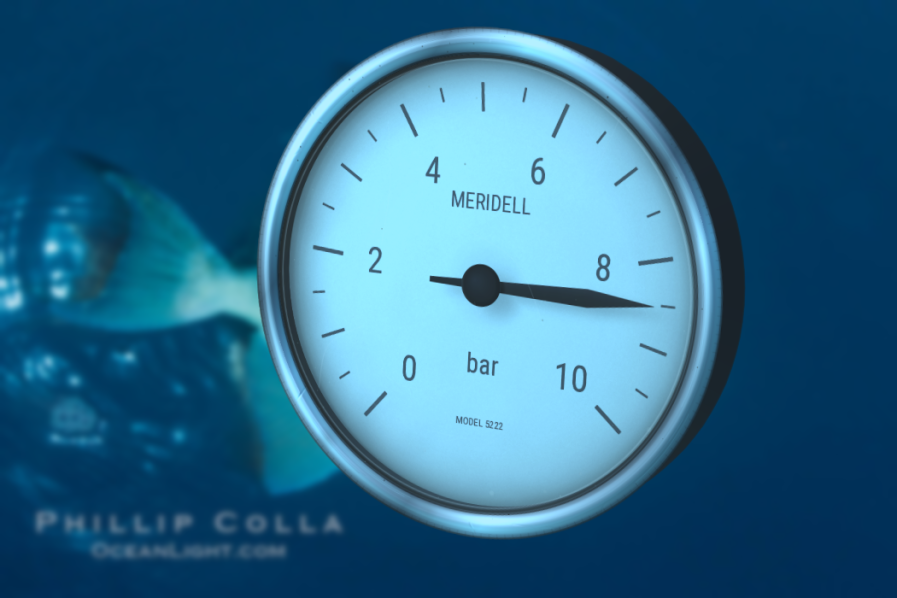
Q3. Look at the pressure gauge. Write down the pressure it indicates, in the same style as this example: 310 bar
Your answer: 8.5 bar
